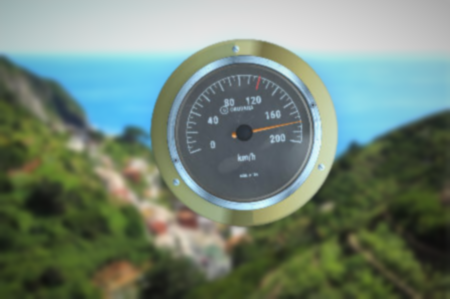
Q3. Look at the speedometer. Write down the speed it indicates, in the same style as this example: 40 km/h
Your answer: 180 km/h
